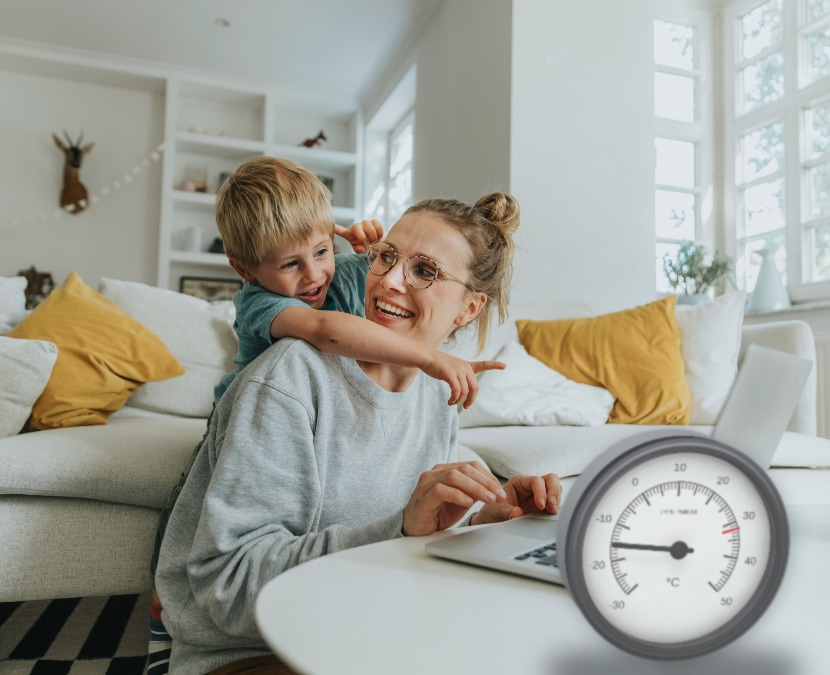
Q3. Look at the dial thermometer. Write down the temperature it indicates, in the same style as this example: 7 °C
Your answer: -15 °C
